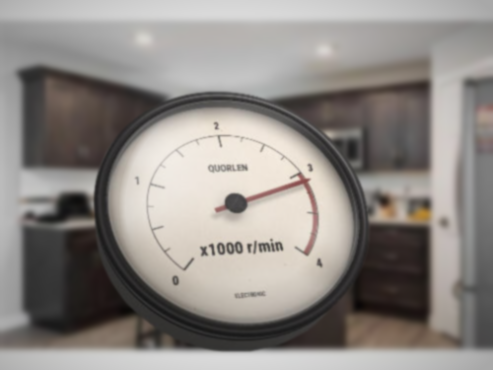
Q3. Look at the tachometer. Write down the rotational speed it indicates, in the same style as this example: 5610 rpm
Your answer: 3125 rpm
